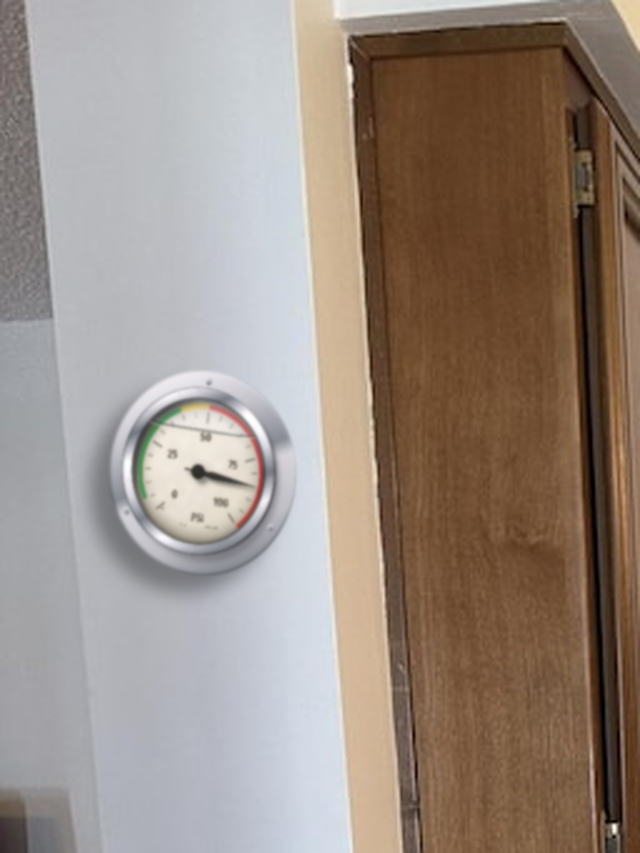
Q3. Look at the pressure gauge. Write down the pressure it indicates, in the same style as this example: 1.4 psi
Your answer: 85 psi
